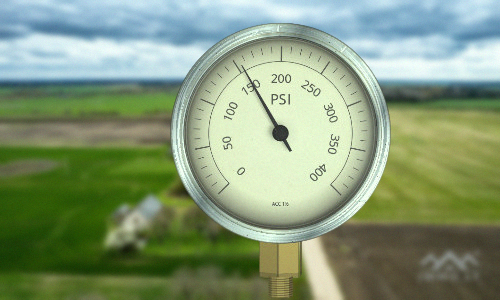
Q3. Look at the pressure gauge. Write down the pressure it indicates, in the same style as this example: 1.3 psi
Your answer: 155 psi
